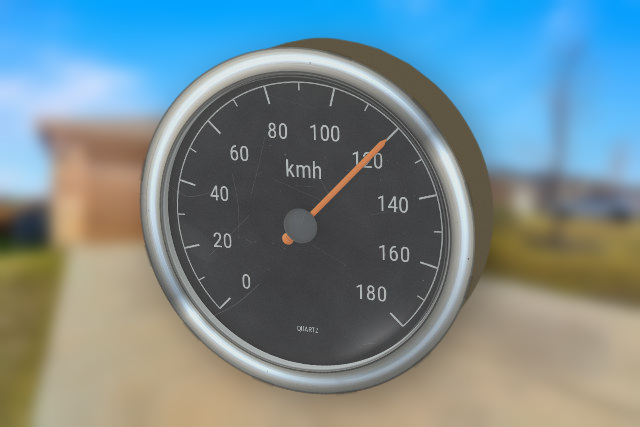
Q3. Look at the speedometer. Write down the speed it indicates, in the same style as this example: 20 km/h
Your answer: 120 km/h
